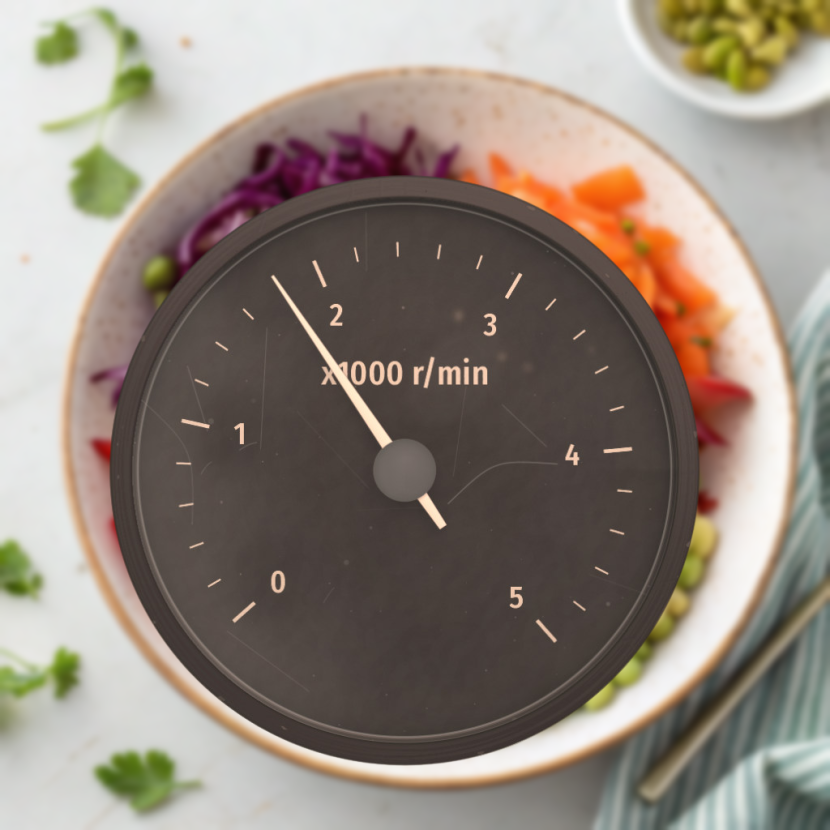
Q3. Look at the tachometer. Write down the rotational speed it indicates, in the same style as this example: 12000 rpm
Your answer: 1800 rpm
